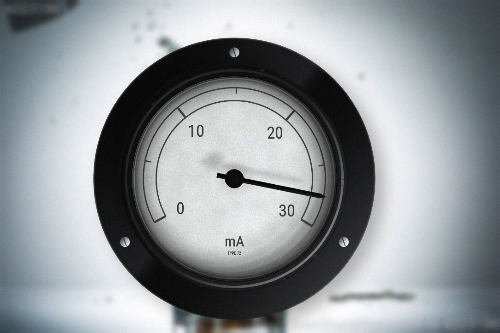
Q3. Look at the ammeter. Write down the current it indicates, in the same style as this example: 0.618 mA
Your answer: 27.5 mA
